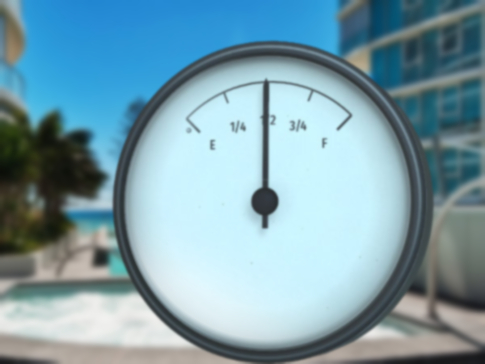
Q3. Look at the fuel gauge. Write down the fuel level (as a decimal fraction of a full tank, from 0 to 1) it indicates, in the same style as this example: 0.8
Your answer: 0.5
